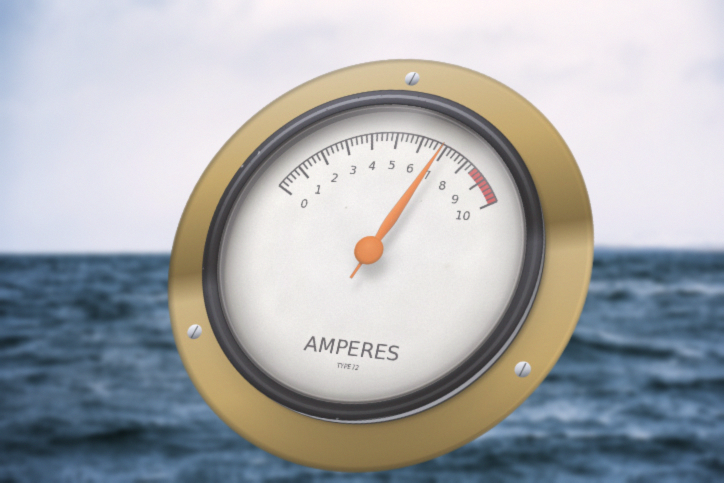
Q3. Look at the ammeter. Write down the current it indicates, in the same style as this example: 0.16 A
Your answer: 7 A
